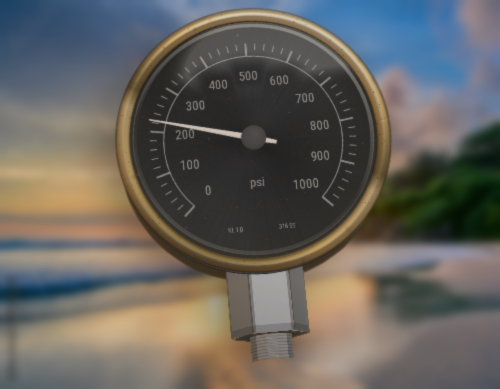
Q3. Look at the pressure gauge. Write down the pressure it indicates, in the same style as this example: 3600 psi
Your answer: 220 psi
